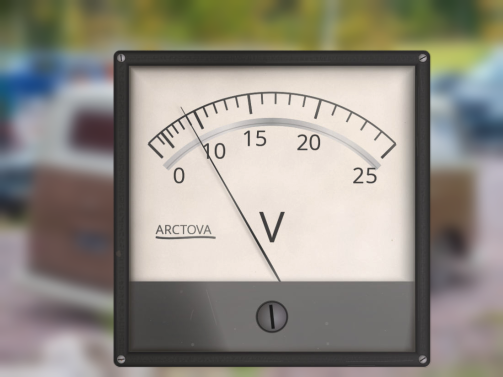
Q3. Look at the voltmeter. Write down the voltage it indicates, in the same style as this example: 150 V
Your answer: 9 V
